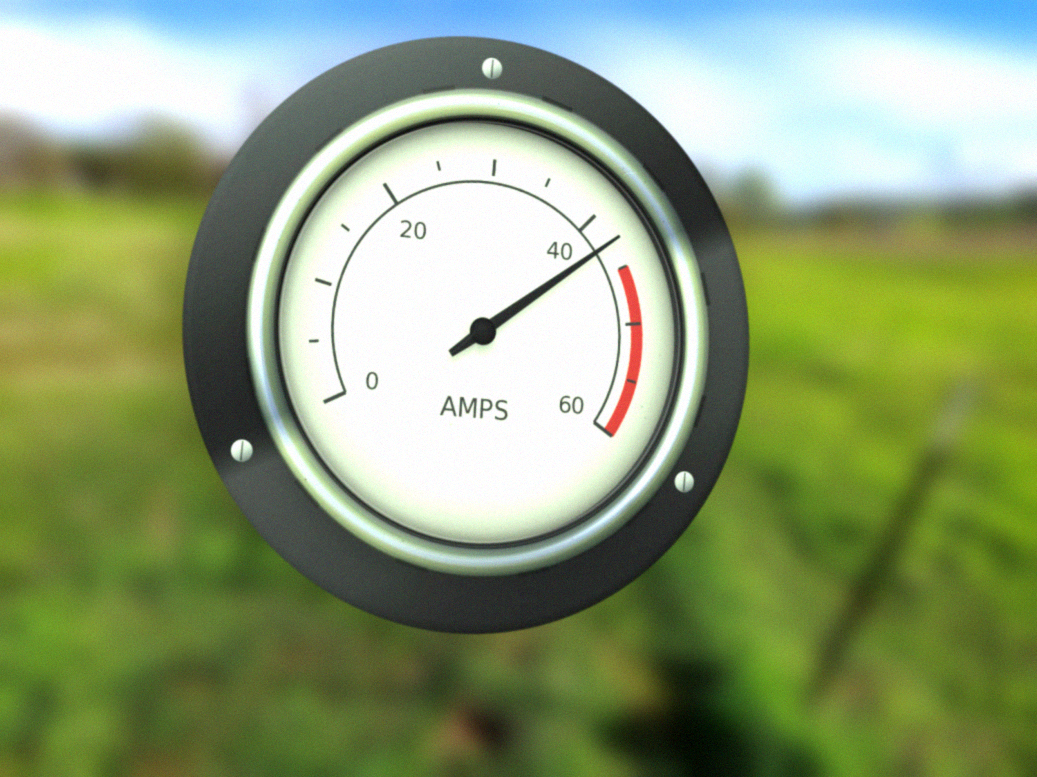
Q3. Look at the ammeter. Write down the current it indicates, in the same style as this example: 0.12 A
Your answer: 42.5 A
